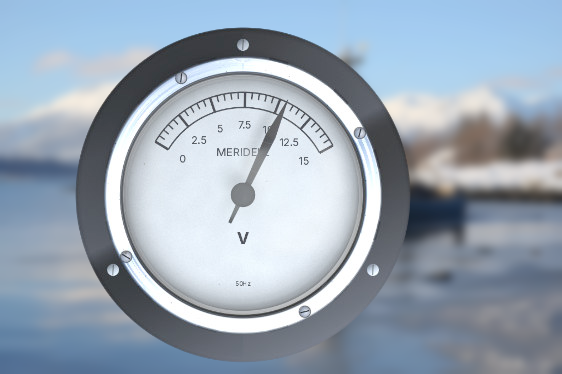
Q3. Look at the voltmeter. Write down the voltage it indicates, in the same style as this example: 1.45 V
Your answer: 10.5 V
